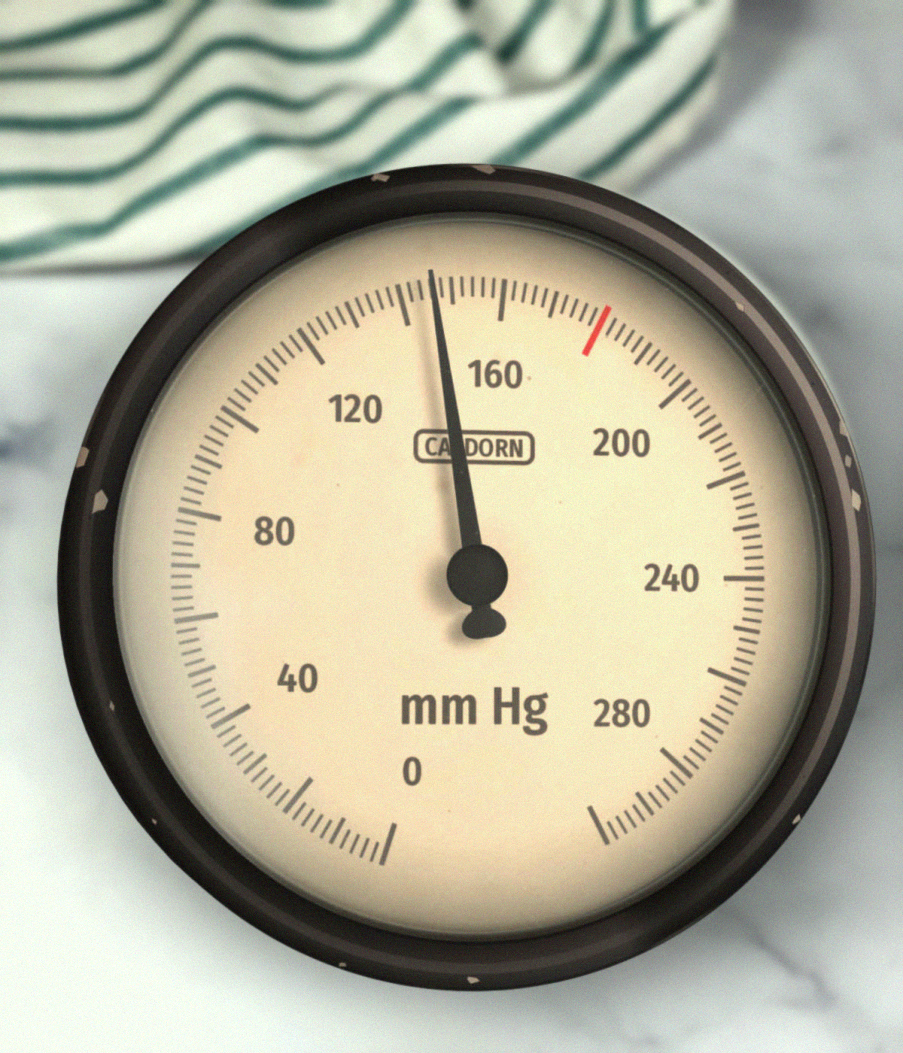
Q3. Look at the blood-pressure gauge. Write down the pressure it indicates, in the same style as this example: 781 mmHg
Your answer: 146 mmHg
